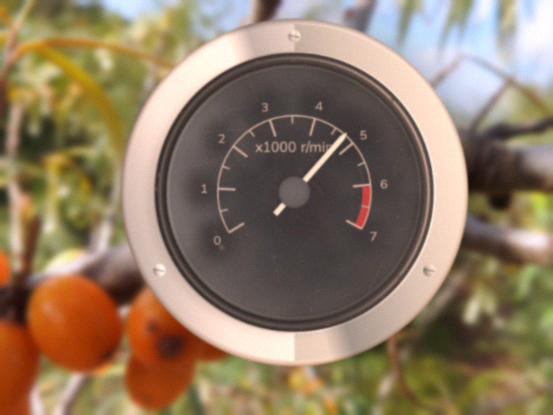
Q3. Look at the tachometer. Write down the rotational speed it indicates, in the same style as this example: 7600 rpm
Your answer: 4750 rpm
